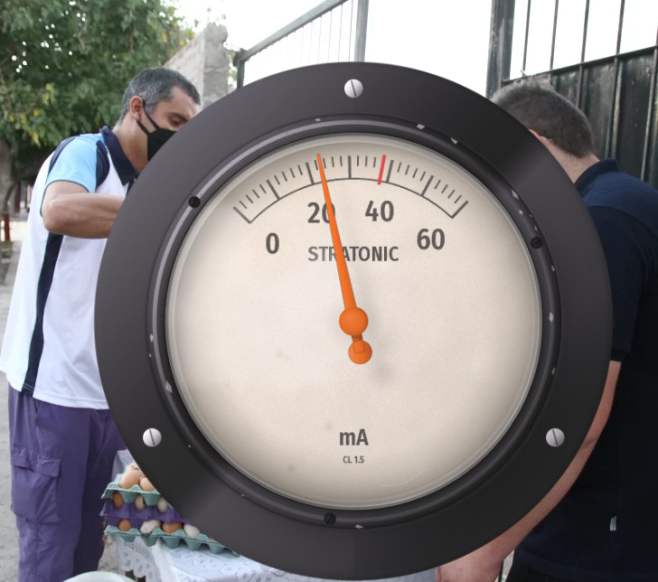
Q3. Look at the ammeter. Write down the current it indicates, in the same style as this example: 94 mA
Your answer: 23 mA
